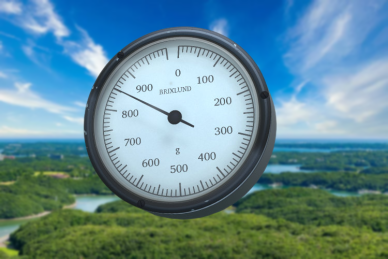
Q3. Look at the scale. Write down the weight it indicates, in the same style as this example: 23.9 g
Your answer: 850 g
